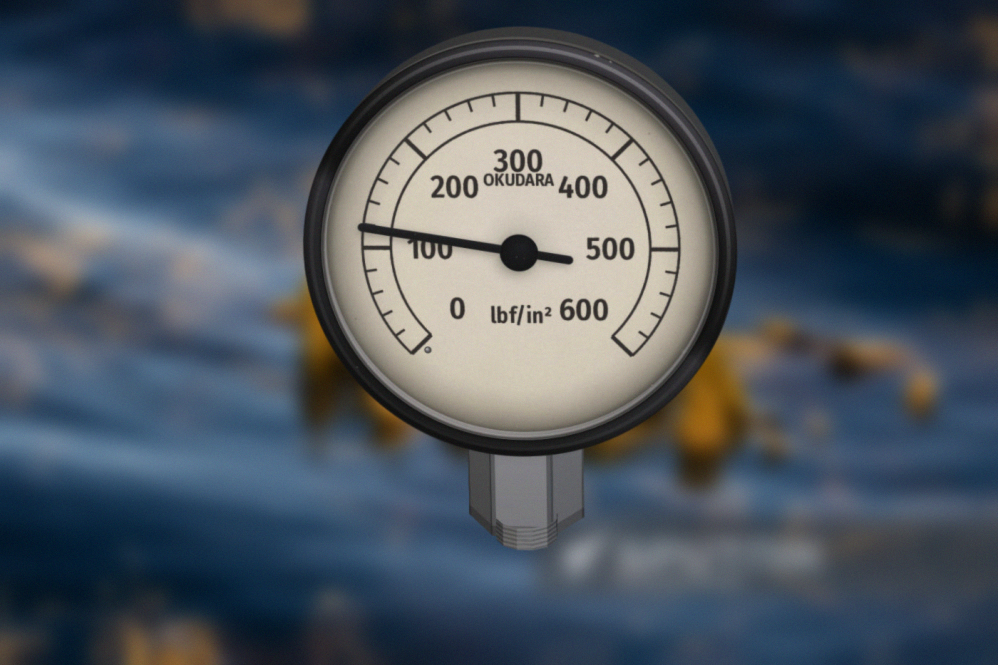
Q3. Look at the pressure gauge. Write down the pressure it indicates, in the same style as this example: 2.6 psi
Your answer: 120 psi
